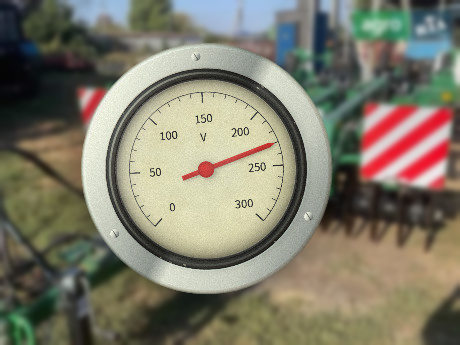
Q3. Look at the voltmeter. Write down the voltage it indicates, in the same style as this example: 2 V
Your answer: 230 V
